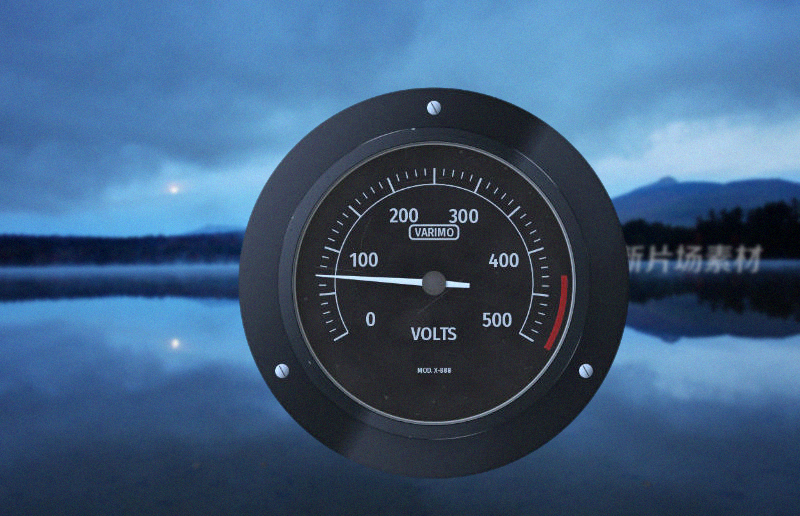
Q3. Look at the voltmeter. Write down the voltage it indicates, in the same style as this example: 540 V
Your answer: 70 V
